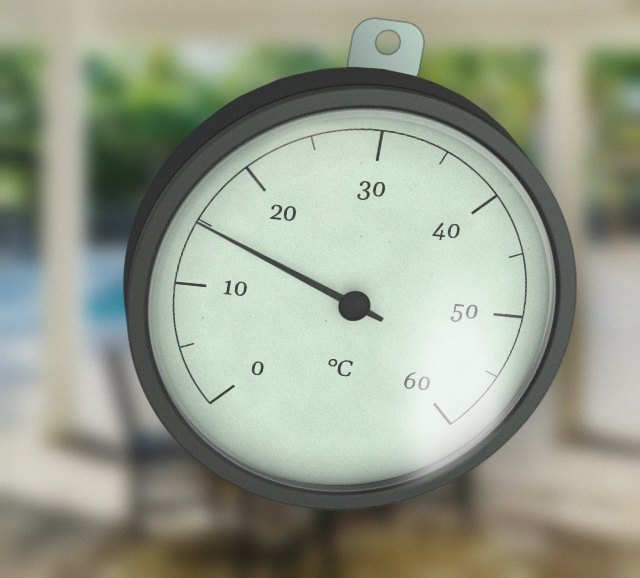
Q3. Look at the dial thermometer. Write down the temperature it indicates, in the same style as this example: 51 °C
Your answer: 15 °C
